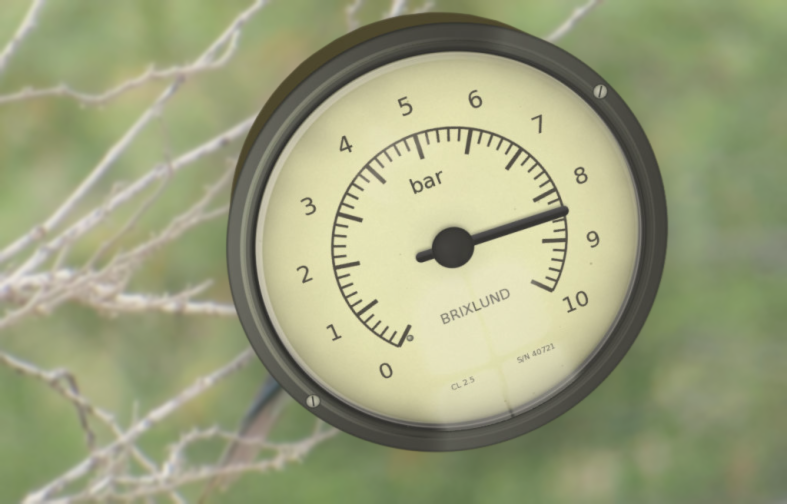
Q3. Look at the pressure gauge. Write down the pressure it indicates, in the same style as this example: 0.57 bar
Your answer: 8.4 bar
